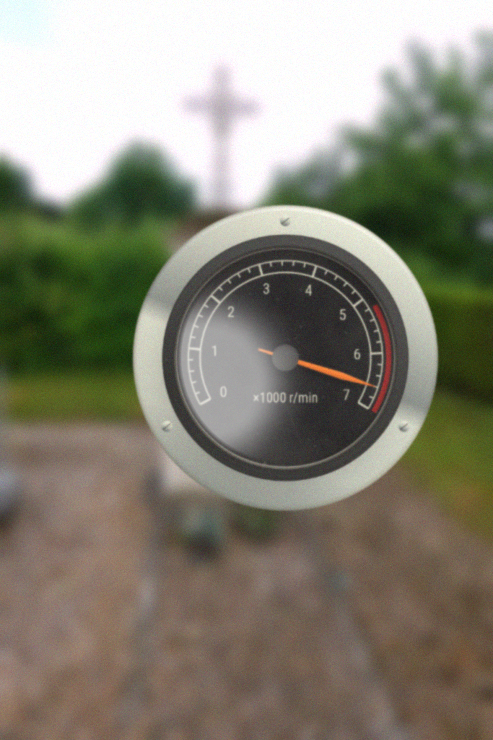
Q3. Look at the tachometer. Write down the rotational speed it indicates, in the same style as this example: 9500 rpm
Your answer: 6600 rpm
